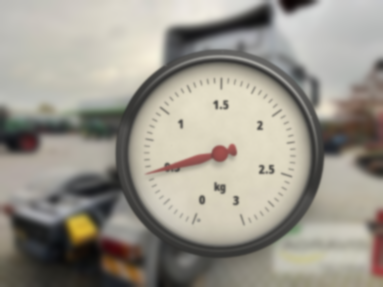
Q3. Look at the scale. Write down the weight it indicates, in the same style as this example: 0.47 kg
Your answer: 0.5 kg
